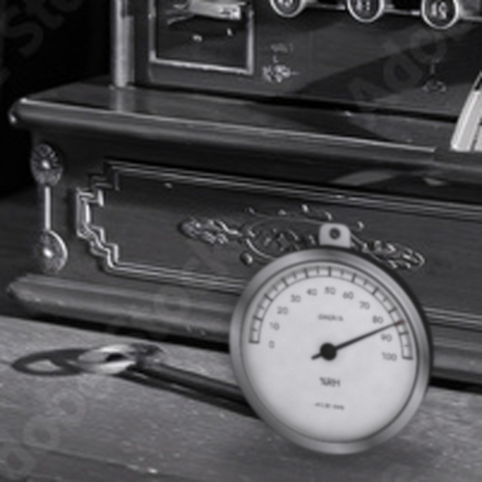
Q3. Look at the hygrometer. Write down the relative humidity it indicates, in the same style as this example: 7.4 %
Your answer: 85 %
